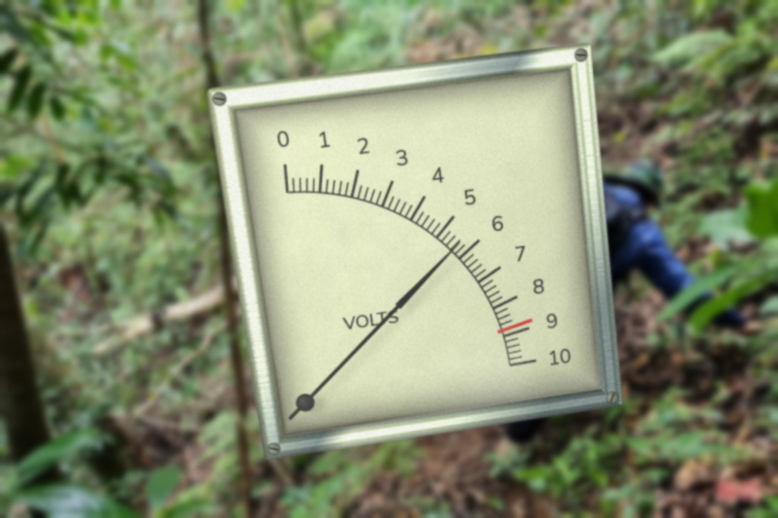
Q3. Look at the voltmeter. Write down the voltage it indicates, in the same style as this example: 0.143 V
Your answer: 5.6 V
